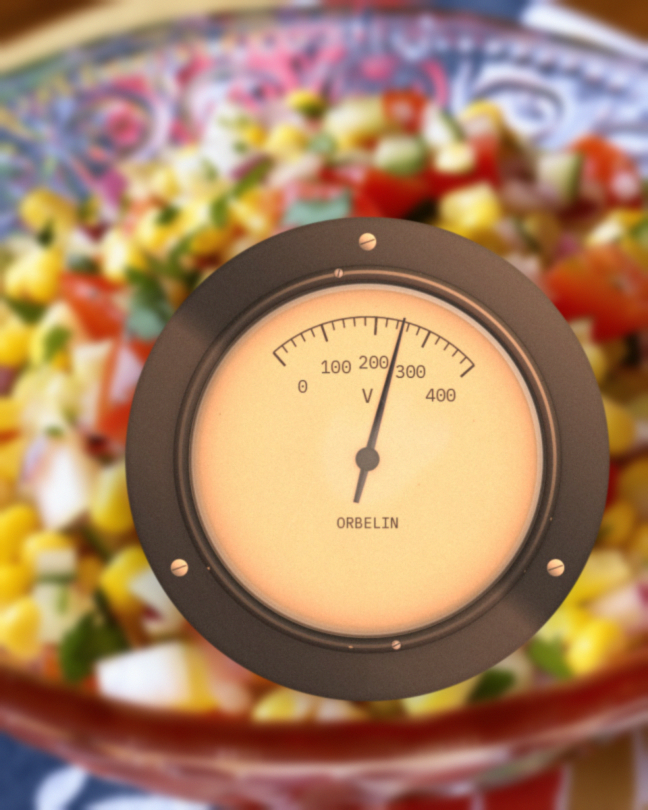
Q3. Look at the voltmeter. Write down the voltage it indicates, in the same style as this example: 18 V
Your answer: 250 V
